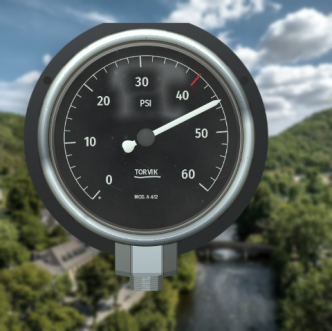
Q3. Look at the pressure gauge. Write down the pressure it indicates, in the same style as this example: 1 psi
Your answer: 45 psi
